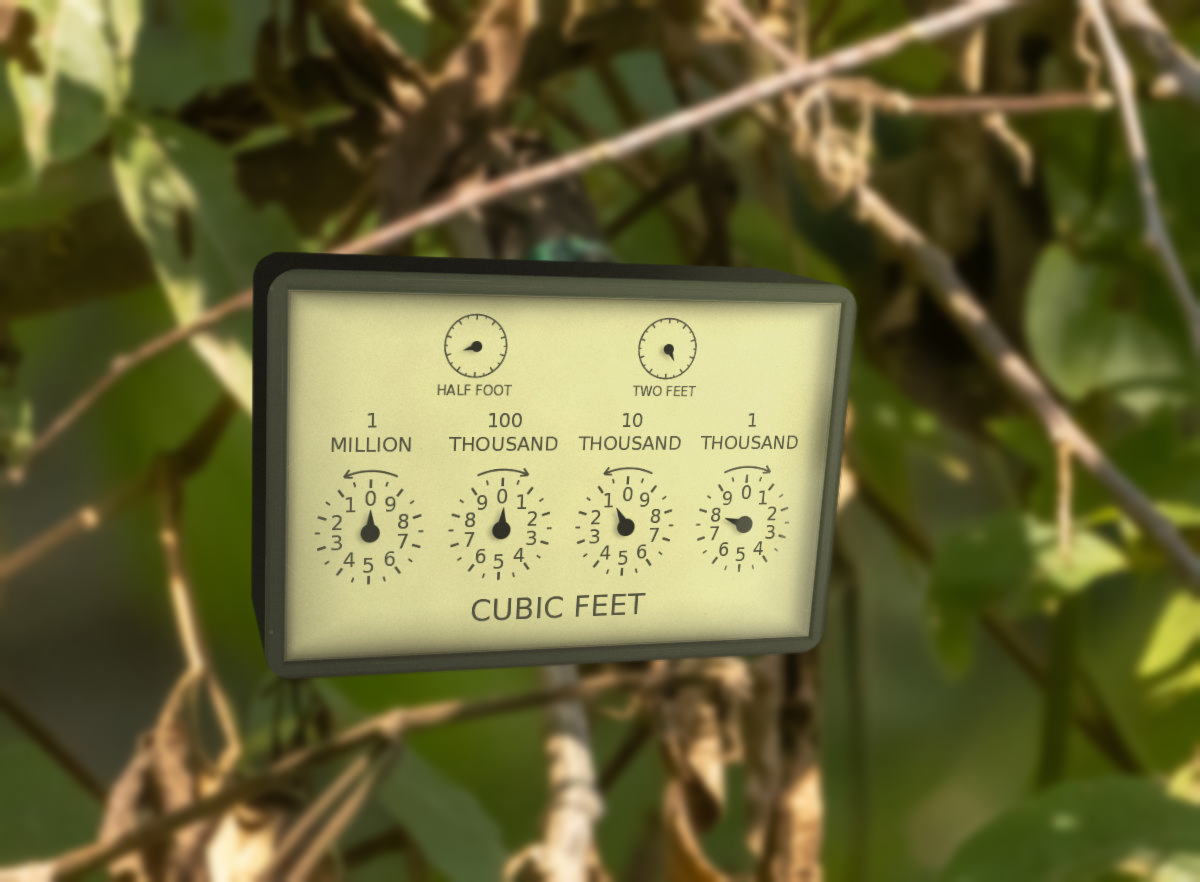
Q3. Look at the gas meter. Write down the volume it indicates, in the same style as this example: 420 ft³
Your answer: 800 ft³
